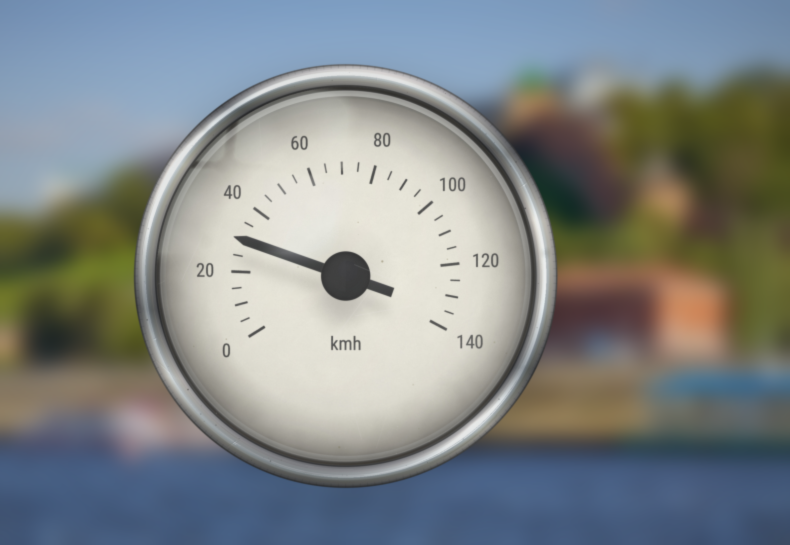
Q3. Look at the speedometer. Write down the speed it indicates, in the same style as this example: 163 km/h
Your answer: 30 km/h
